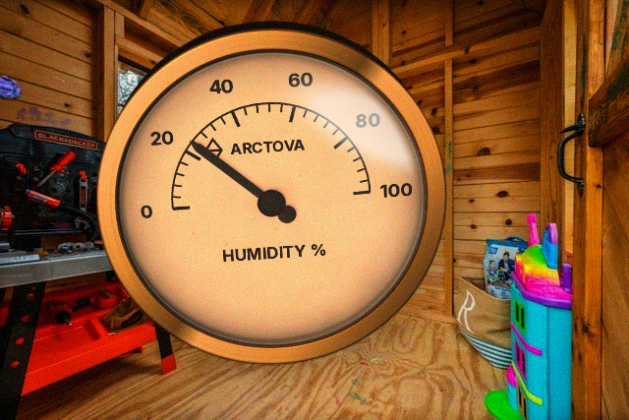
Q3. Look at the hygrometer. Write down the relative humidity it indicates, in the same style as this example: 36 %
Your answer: 24 %
